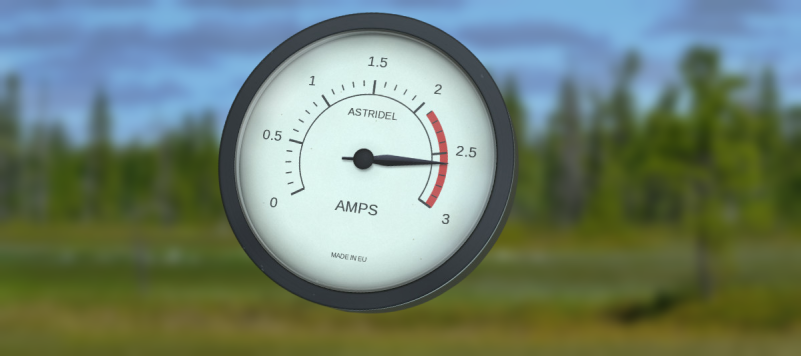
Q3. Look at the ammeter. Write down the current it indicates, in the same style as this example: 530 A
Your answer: 2.6 A
